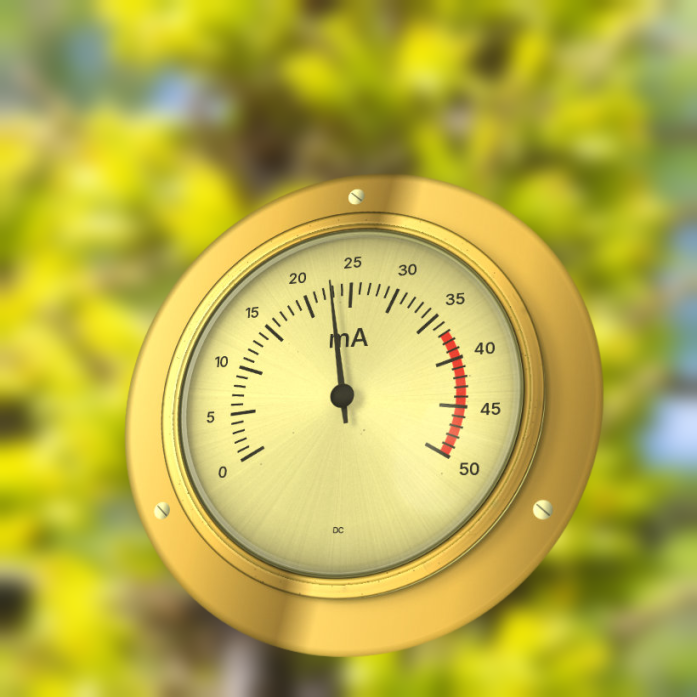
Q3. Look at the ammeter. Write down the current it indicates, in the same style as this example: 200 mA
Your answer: 23 mA
